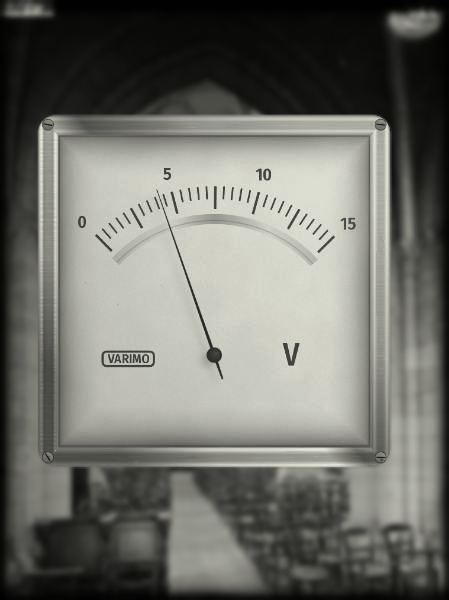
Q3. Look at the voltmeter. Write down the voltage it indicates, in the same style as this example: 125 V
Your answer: 4.25 V
